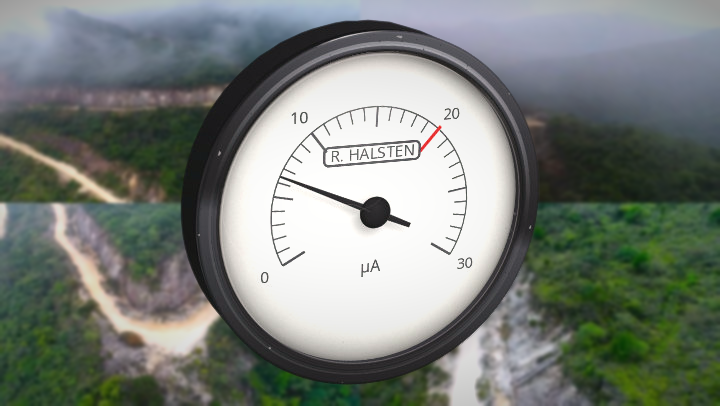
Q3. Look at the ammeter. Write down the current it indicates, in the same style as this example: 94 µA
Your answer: 6.5 µA
